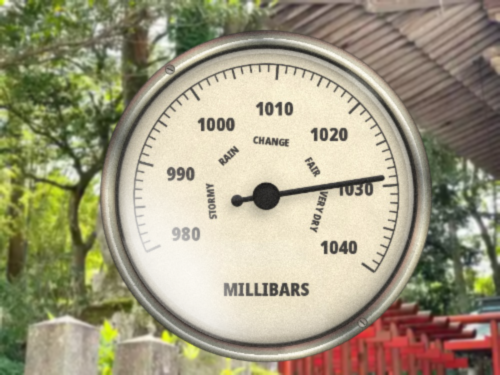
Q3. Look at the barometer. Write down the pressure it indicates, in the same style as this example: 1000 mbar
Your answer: 1029 mbar
